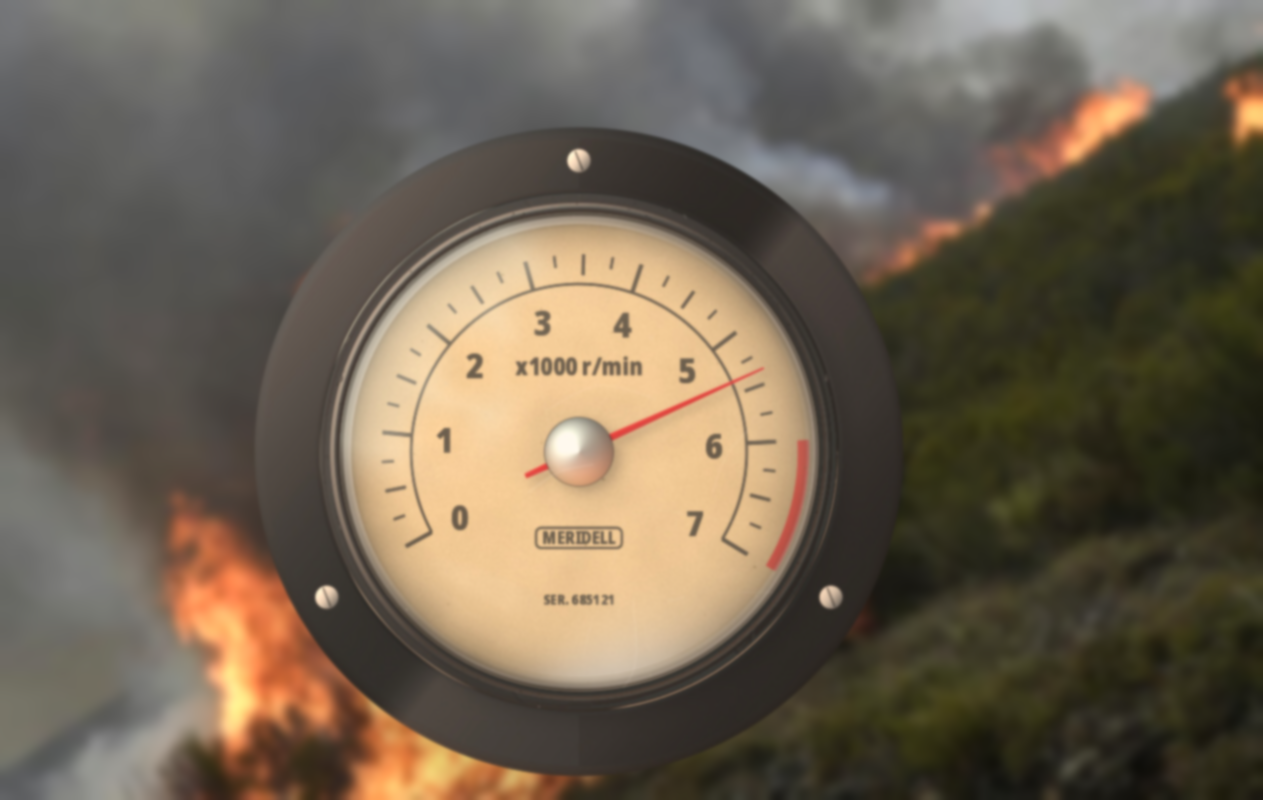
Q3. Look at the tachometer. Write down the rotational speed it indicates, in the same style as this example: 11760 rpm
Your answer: 5375 rpm
